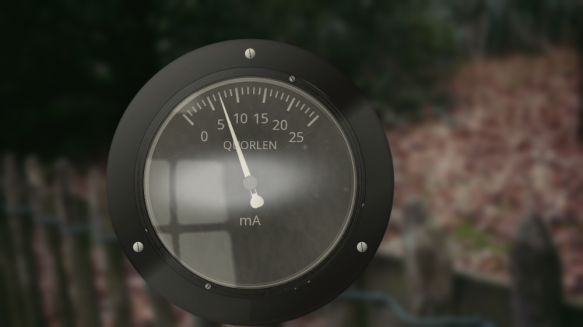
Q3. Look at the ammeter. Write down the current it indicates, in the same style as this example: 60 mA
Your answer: 7 mA
